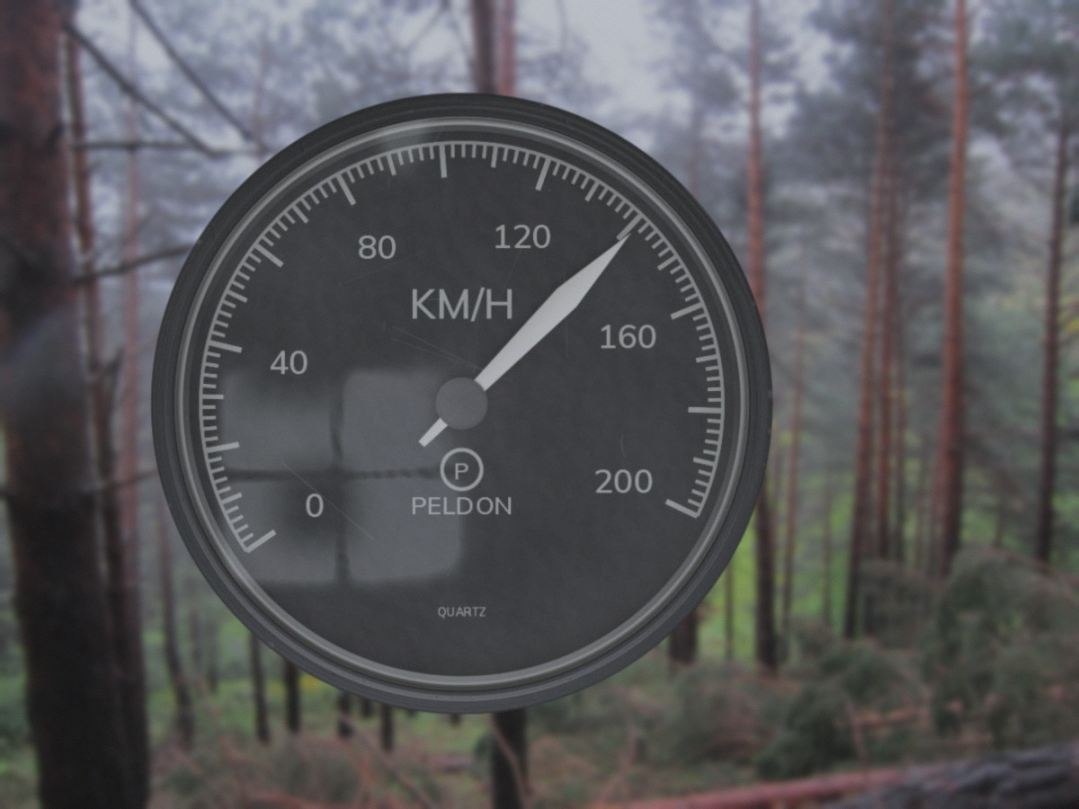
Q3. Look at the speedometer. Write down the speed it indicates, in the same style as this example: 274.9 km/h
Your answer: 141 km/h
